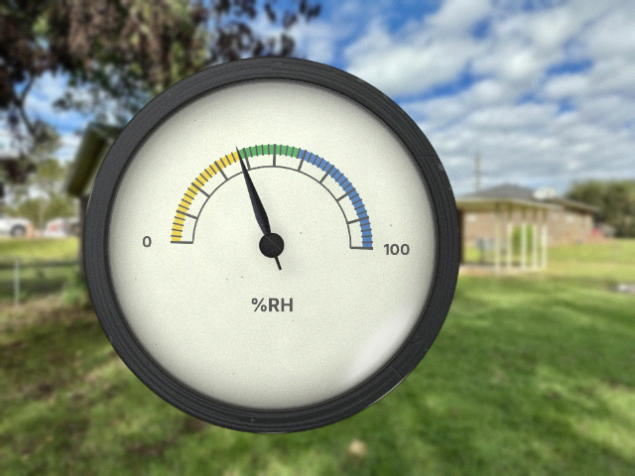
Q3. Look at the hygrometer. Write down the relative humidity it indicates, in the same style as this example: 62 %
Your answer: 38 %
